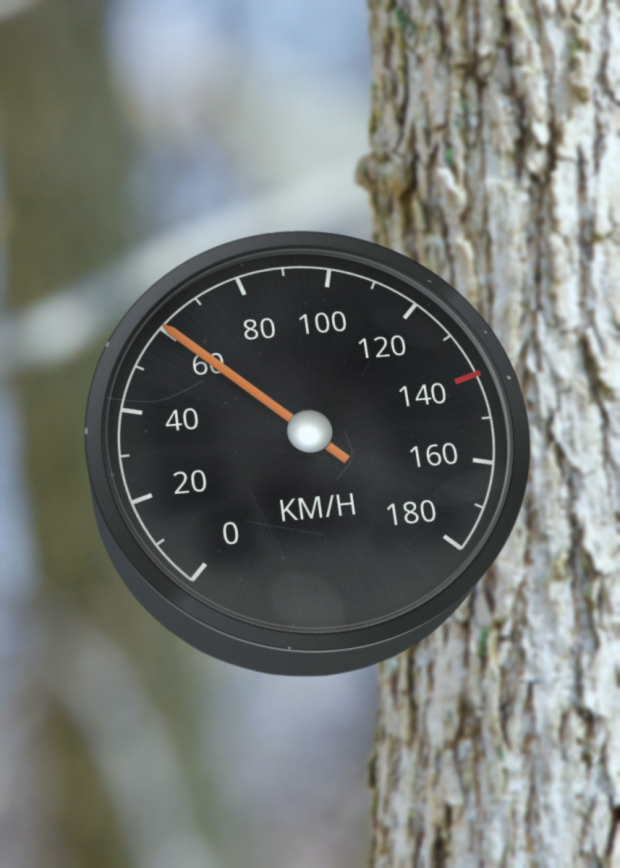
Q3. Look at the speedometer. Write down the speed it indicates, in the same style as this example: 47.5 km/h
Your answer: 60 km/h
